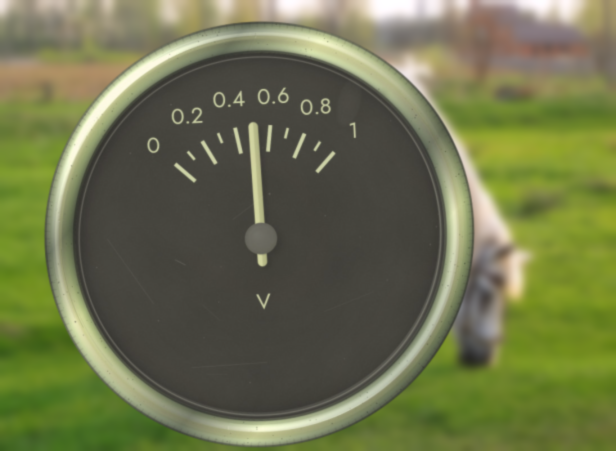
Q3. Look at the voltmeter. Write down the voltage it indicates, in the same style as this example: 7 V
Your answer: 0.5 V
